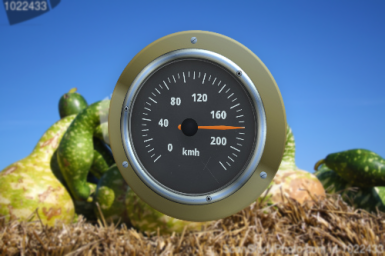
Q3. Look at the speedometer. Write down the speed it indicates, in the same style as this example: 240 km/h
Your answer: 180 km/h
